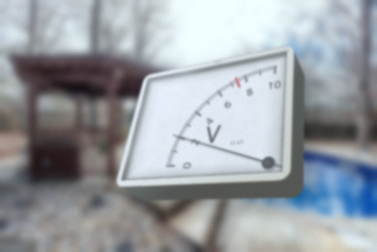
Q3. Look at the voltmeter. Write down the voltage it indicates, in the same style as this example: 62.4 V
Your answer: 2 V
